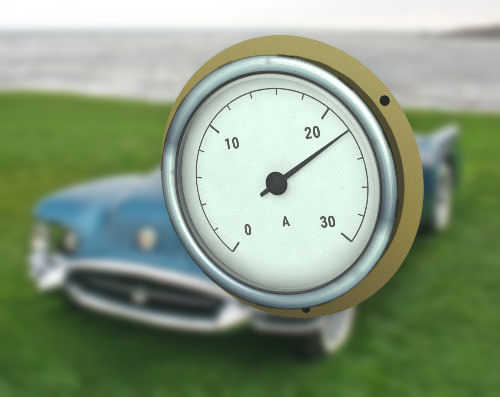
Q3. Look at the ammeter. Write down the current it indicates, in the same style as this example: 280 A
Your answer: 22 A
